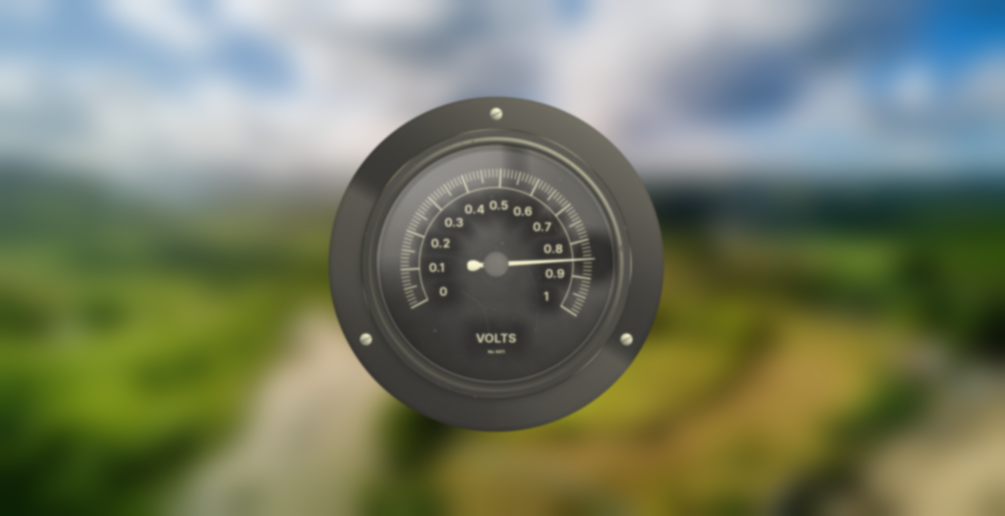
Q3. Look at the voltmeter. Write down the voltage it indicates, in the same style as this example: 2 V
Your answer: 0.85 V
